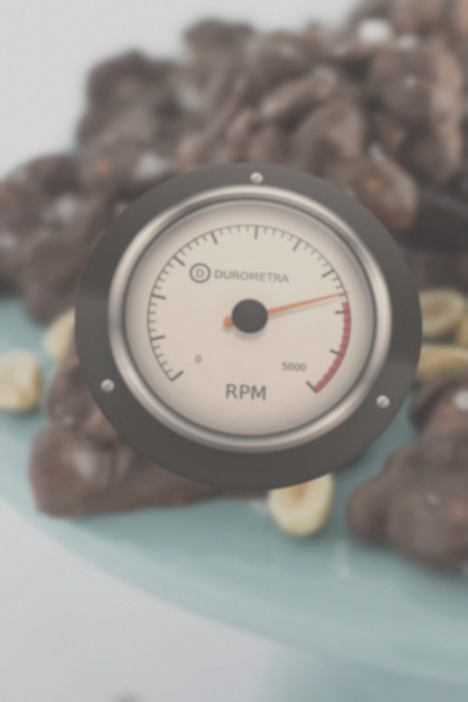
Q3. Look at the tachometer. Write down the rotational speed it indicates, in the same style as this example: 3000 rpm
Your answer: 3800 rpm
